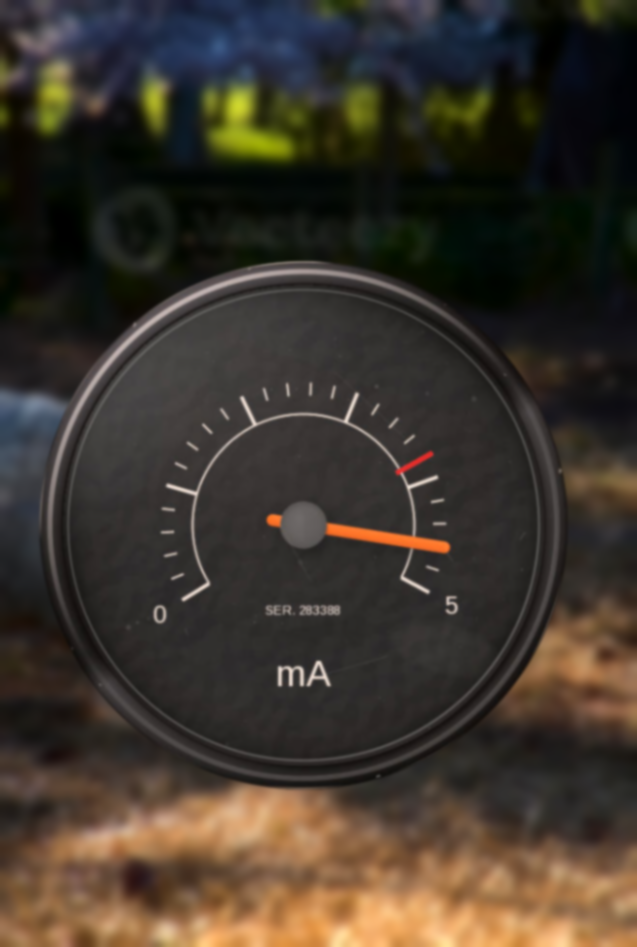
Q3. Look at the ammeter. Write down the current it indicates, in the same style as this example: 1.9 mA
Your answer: 4.6 mA
